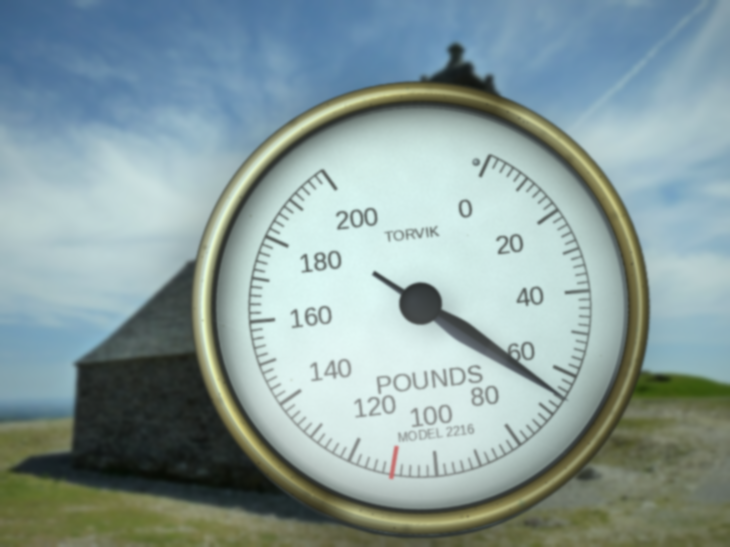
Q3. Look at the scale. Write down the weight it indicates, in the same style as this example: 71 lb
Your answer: 66 lb
